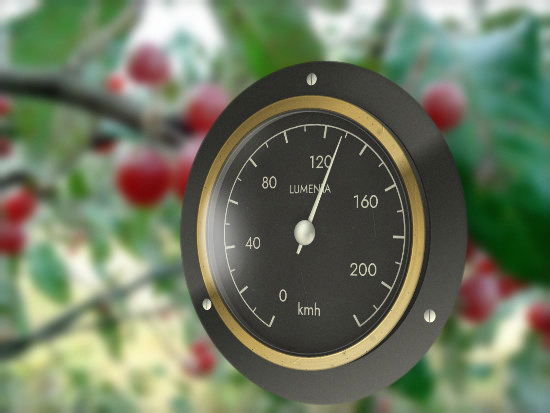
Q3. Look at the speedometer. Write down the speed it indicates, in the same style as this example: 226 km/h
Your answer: 130 km/h
